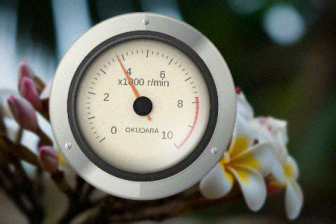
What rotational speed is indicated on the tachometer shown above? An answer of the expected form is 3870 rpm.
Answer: 3800 rpm
